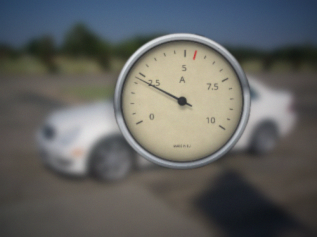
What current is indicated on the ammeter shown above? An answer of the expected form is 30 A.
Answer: 2.25 A
